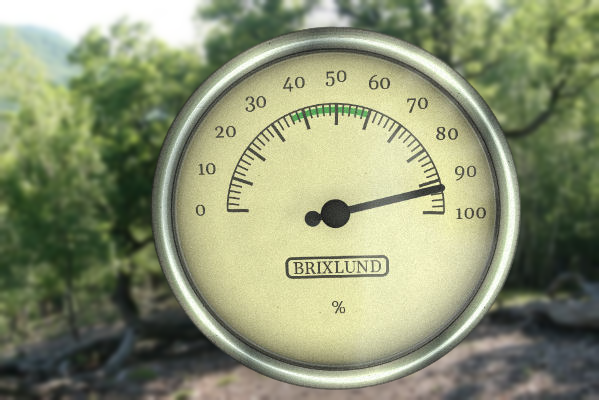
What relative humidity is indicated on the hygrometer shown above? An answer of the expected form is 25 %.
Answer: 92 %
